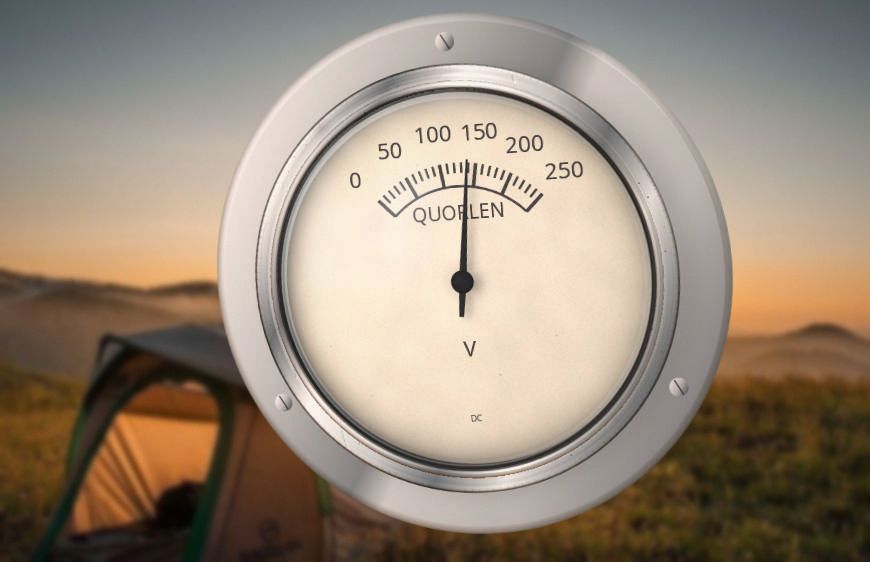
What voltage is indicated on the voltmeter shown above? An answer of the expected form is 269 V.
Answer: 140 V
